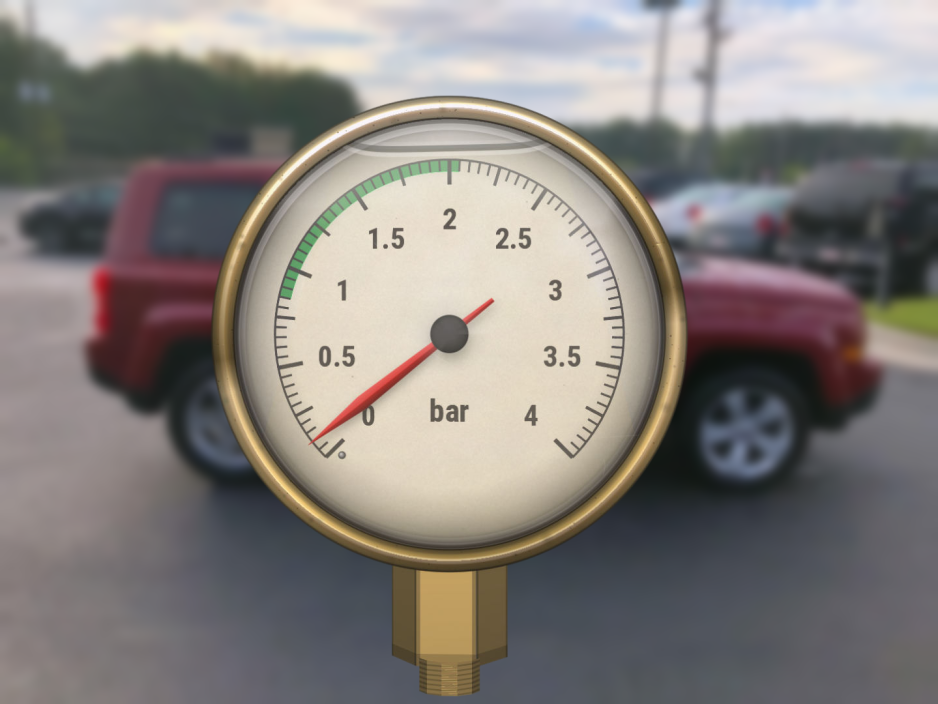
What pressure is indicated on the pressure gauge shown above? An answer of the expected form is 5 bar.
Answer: 0.1 bar
